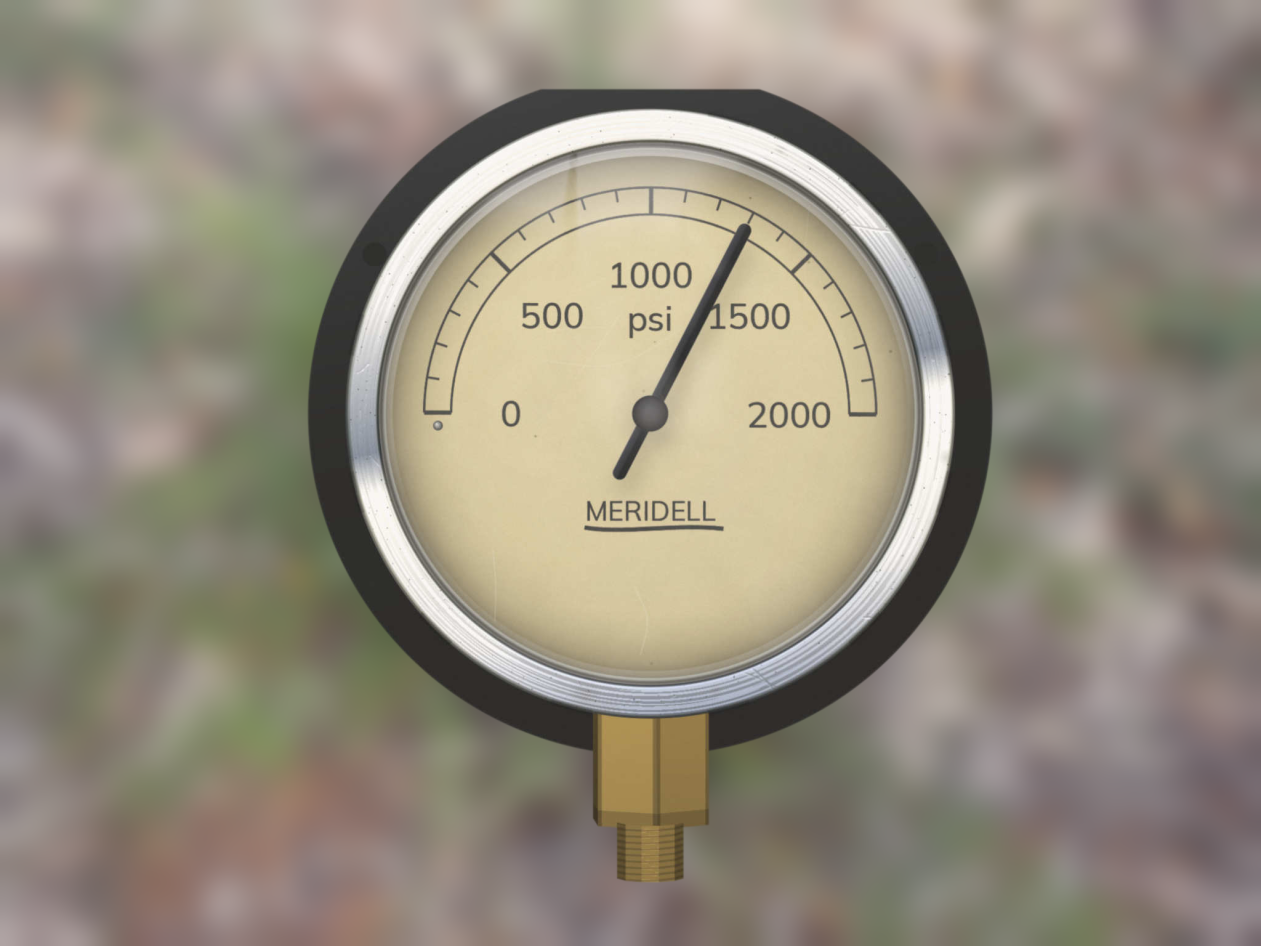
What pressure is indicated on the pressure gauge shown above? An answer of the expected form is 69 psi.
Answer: 1300 psi
